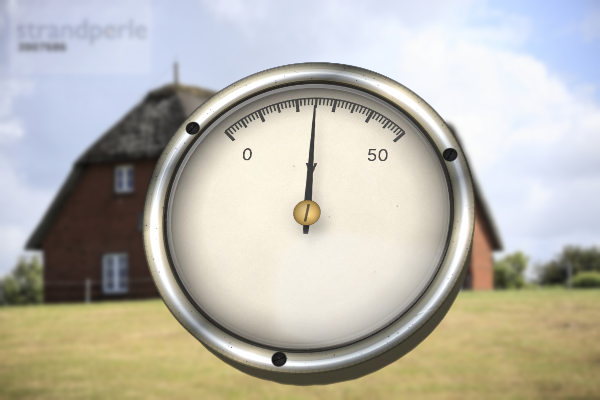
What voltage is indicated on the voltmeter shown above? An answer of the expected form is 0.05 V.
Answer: 25 V
